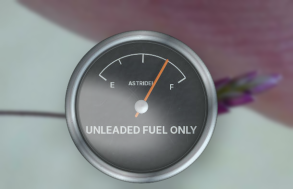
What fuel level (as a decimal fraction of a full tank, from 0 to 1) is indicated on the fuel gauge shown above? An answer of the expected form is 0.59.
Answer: 0.75
